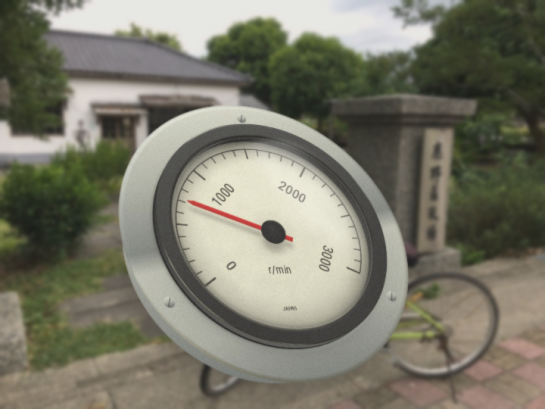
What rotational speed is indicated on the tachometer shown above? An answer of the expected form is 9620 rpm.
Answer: 700 rpm
